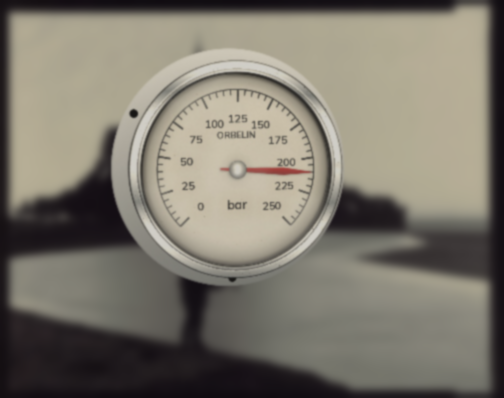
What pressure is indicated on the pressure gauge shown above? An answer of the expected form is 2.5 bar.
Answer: 210 bar
